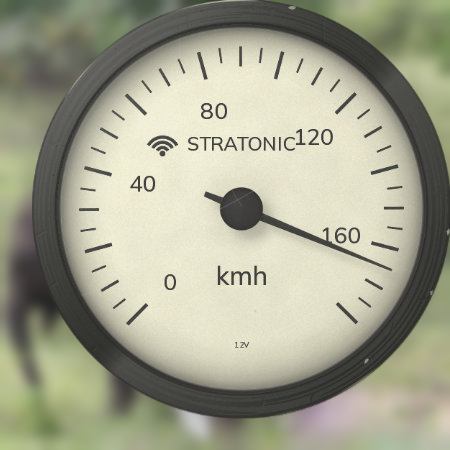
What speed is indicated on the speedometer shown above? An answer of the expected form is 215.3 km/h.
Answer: 165 km/h
